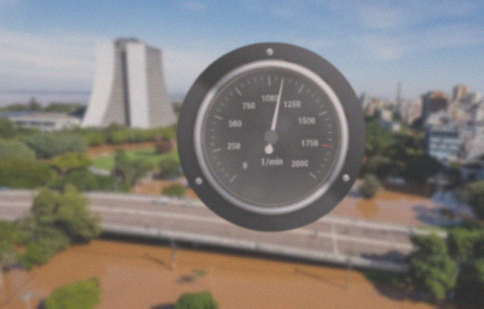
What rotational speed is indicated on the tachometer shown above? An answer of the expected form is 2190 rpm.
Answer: 1100 rpm
